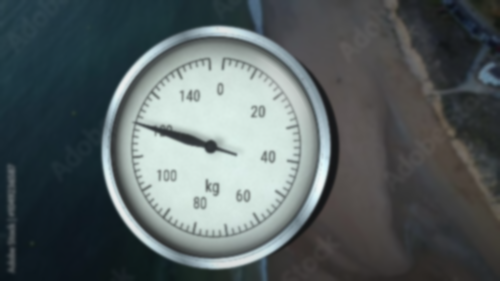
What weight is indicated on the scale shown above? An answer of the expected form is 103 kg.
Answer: 120 kg
